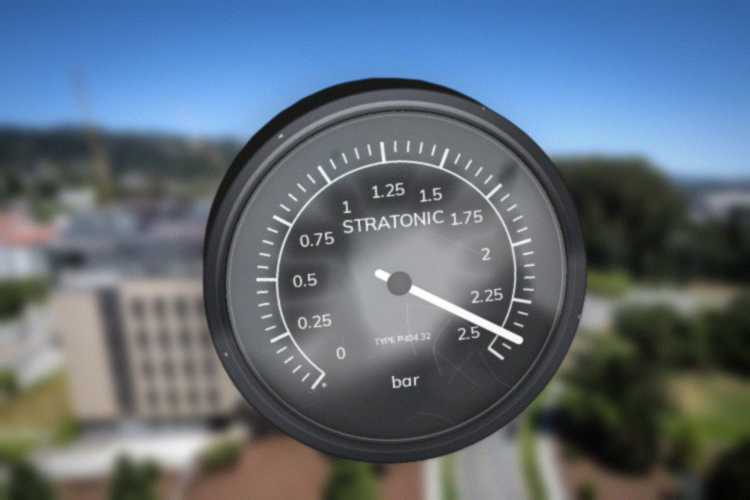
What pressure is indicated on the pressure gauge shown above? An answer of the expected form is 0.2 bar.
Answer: 2.4 bar
